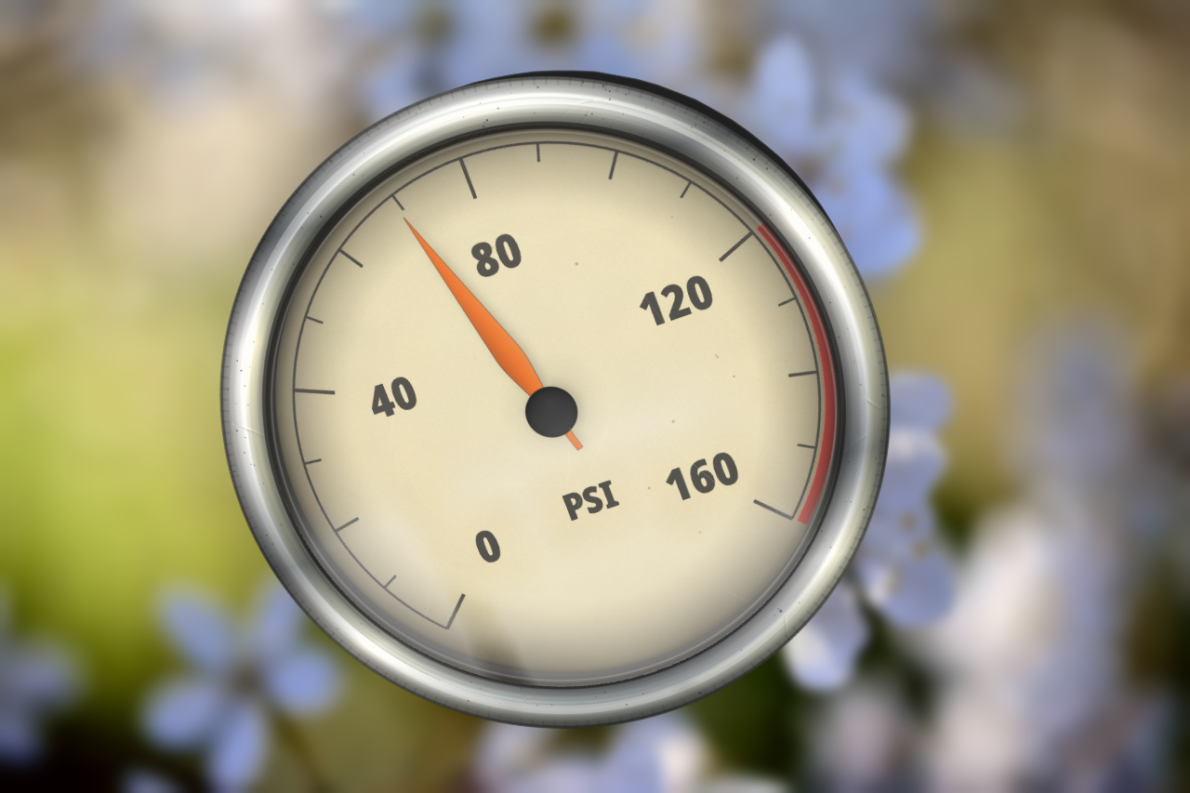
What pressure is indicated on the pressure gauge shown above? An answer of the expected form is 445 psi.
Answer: 70 psi
